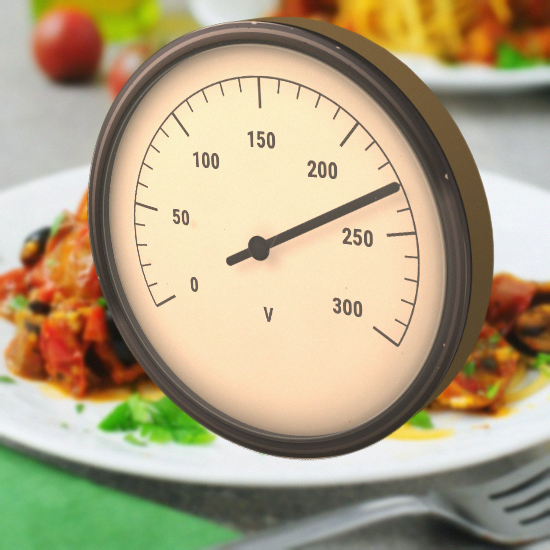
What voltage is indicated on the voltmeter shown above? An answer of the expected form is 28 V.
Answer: 230 V
